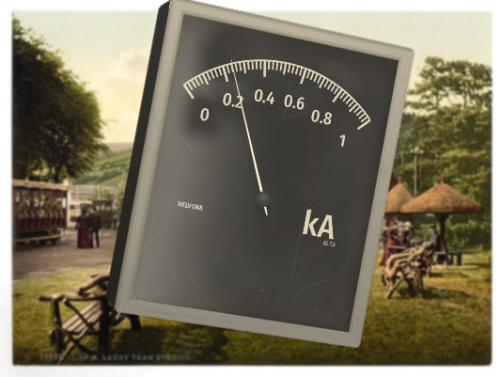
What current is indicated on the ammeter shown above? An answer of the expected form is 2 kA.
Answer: 0.24 kA
